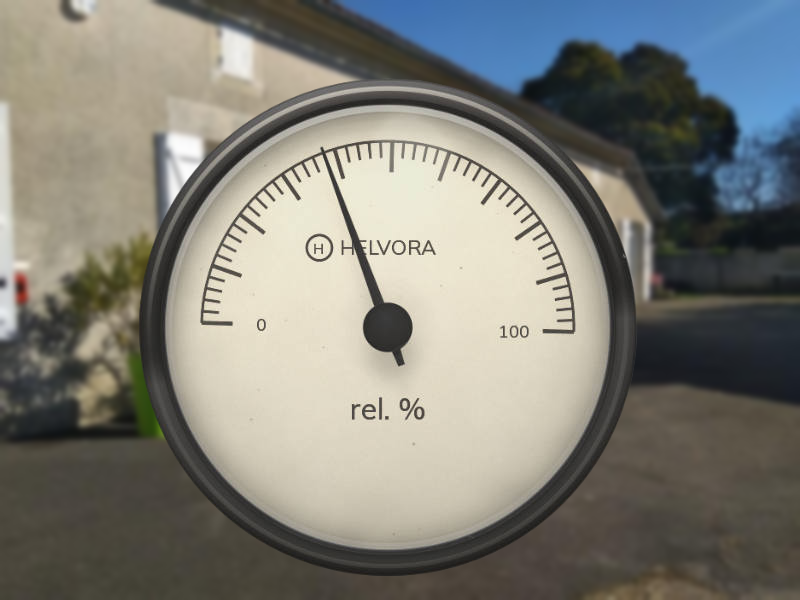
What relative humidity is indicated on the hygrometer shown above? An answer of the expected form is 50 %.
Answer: 38 %
